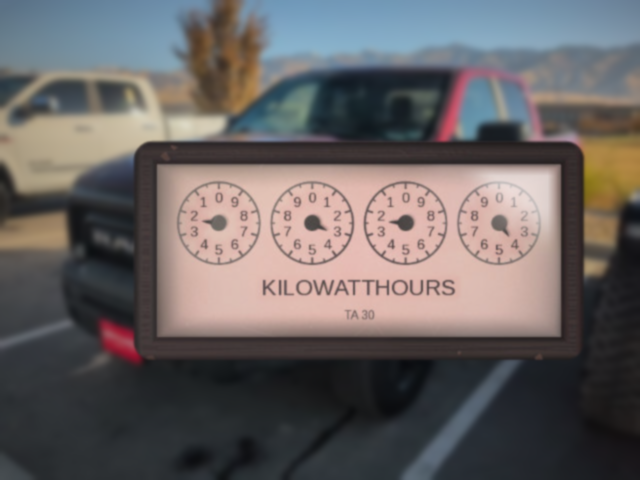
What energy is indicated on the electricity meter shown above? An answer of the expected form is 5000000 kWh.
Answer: 2324 kWh
